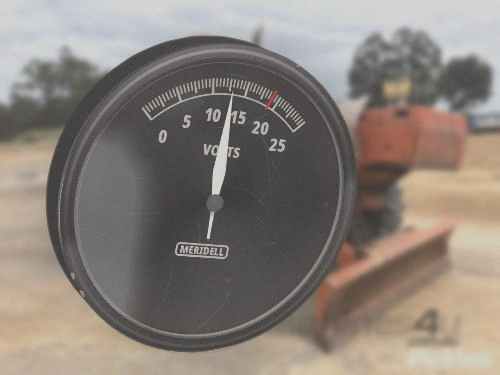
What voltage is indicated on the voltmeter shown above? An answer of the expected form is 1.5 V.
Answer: 12.5 V
